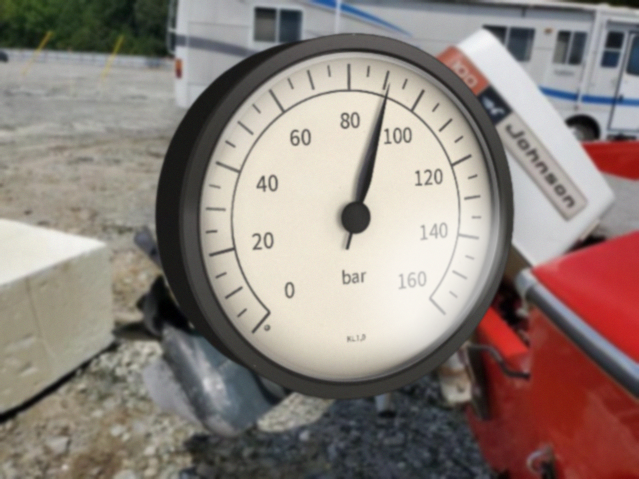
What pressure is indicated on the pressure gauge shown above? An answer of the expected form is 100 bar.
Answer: 90 bar
